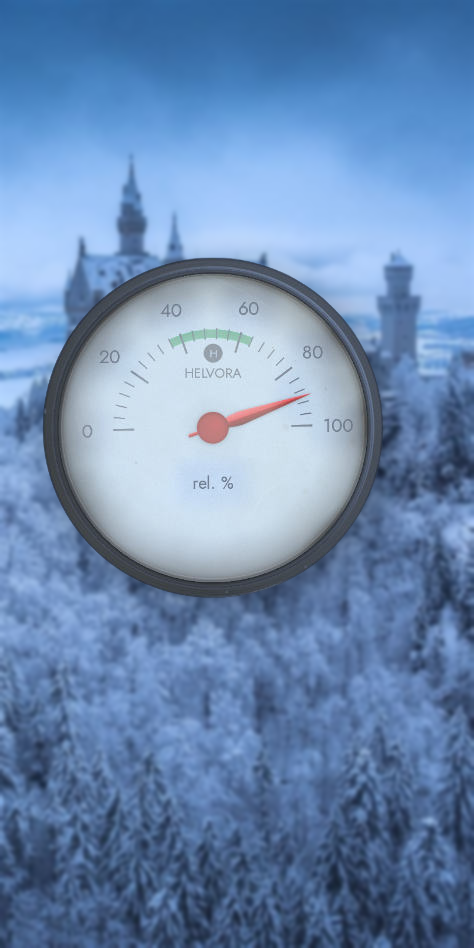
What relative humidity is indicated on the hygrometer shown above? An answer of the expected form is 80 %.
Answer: 90 %
